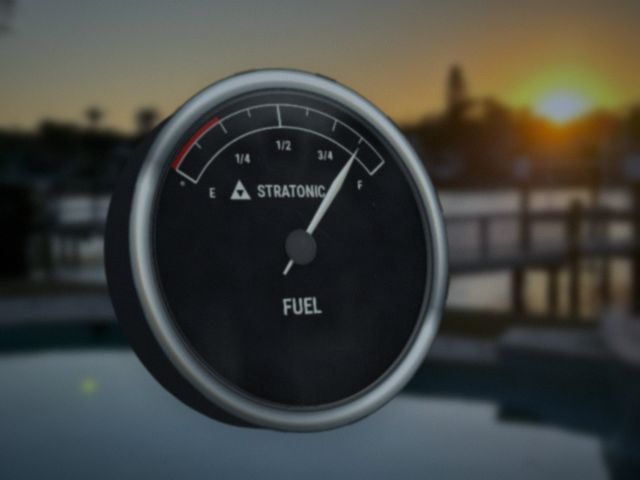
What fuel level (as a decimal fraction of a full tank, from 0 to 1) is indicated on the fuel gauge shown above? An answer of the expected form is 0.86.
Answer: 0.875
